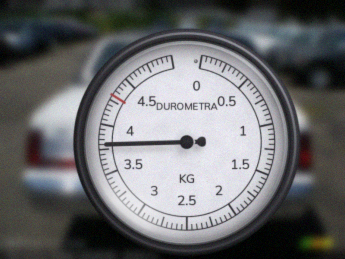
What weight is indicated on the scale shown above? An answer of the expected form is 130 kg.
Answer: 3.8 kg
